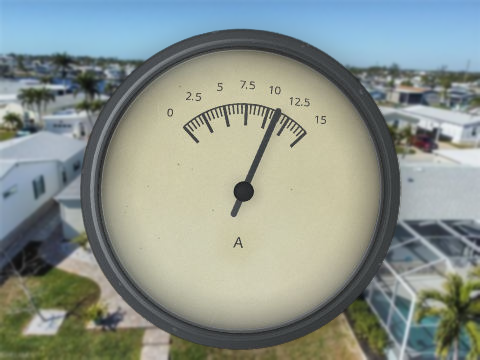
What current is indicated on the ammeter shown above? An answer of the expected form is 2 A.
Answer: 11 A
